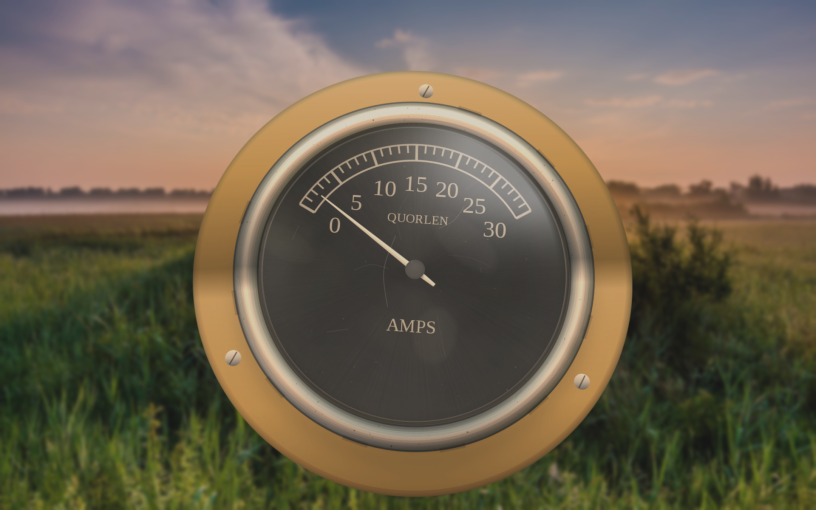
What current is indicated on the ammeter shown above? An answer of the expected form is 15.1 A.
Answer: 2 A
